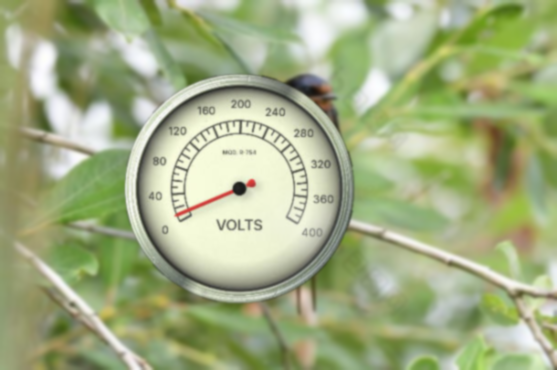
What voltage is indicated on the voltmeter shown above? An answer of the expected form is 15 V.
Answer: 10 V
